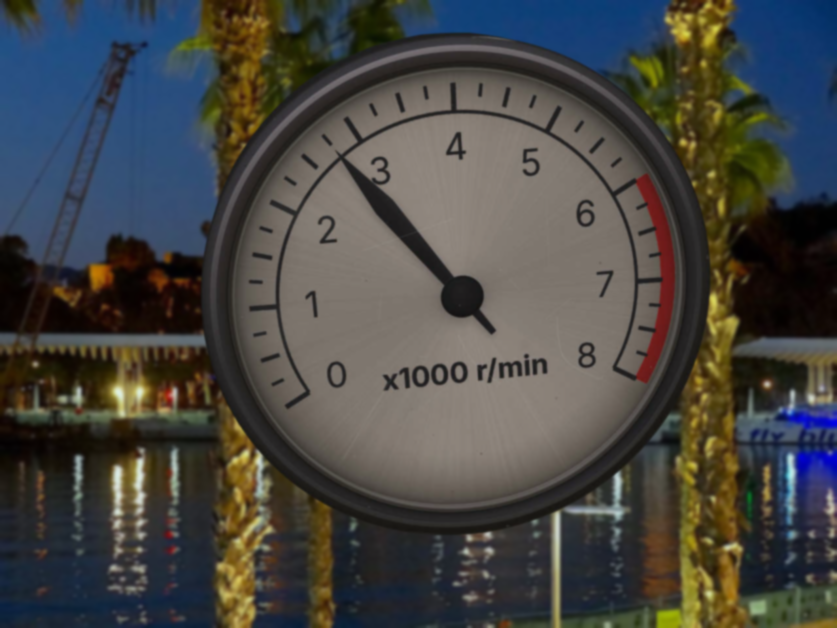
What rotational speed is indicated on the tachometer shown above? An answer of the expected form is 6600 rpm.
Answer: 2750 rpm
